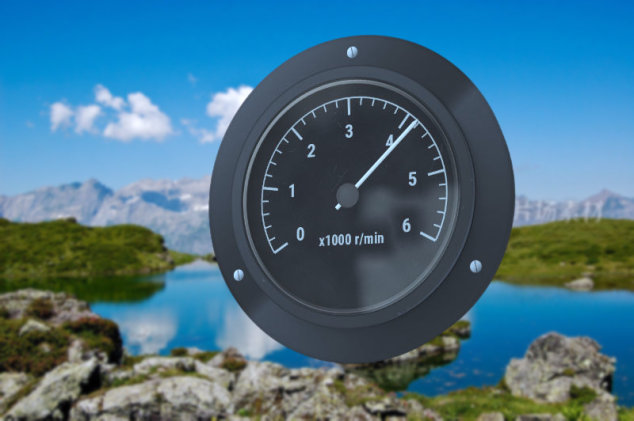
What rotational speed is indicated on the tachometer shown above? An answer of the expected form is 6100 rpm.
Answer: 4200 rpm
